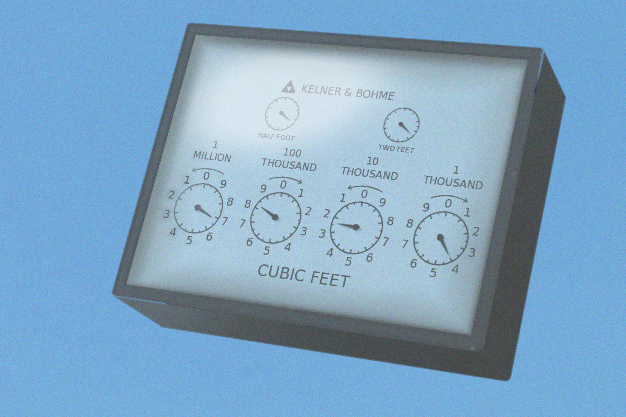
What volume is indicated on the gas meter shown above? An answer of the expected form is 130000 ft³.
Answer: 682400 ft³
